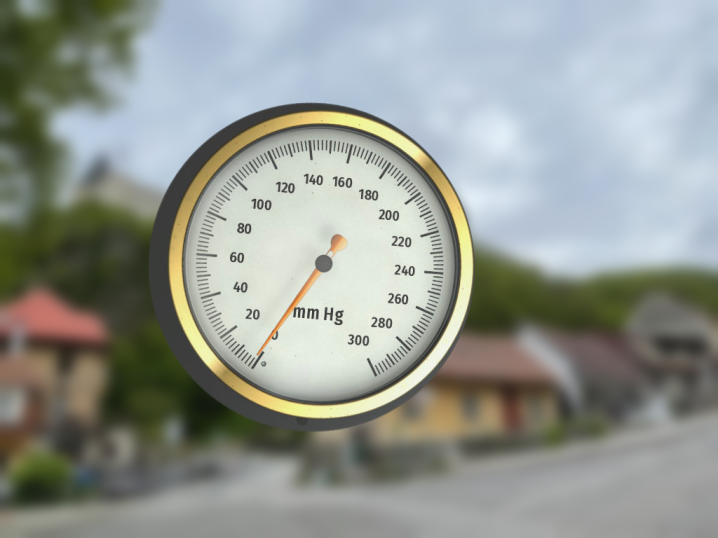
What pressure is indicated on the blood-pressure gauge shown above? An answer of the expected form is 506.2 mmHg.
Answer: 2 mmHg
